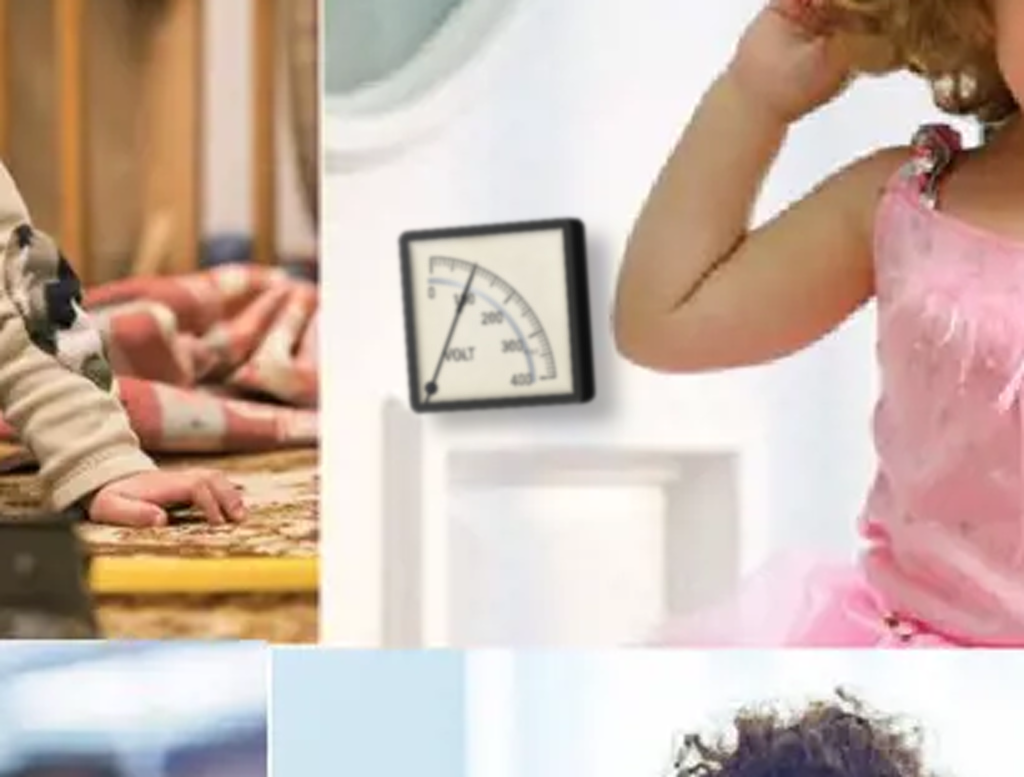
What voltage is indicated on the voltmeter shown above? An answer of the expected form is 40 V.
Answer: 100 V
